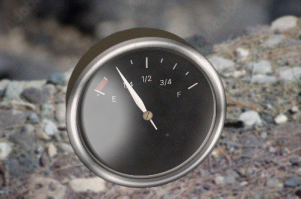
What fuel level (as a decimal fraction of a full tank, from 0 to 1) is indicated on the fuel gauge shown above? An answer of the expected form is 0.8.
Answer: 0.25
